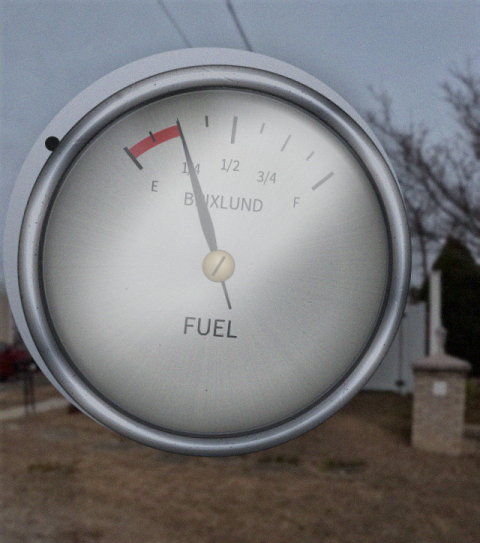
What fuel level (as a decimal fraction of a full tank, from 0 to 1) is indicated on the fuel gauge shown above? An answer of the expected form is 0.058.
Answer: 0.25
